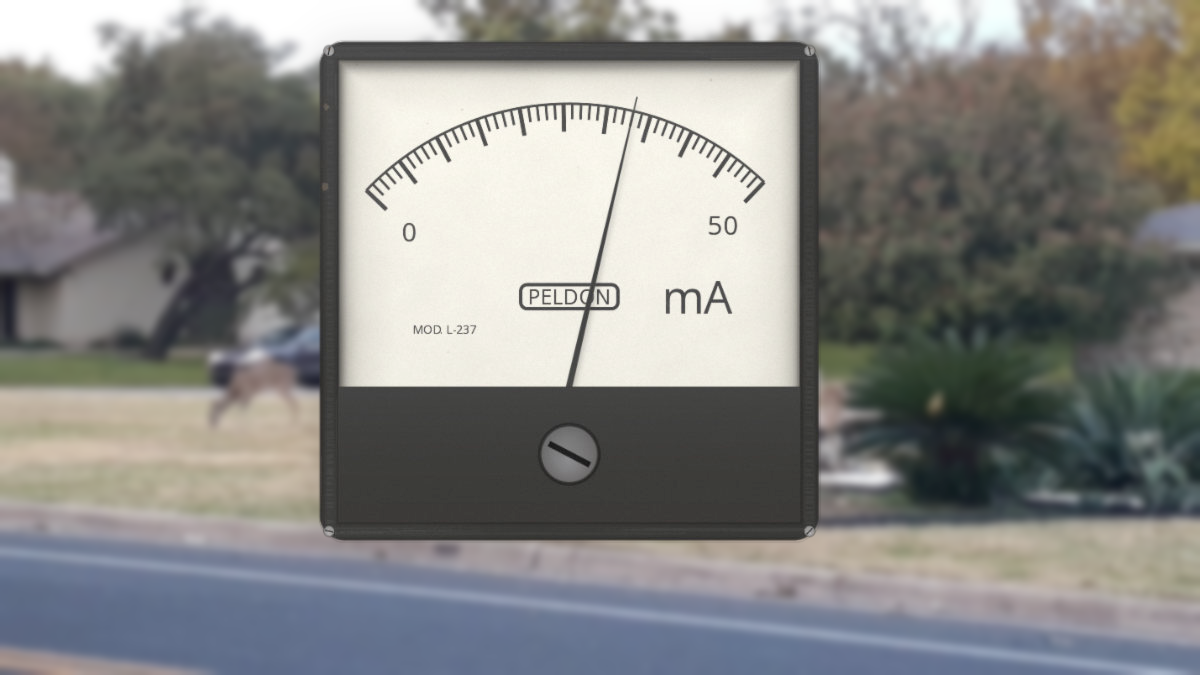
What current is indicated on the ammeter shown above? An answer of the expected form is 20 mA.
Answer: 33 mA
